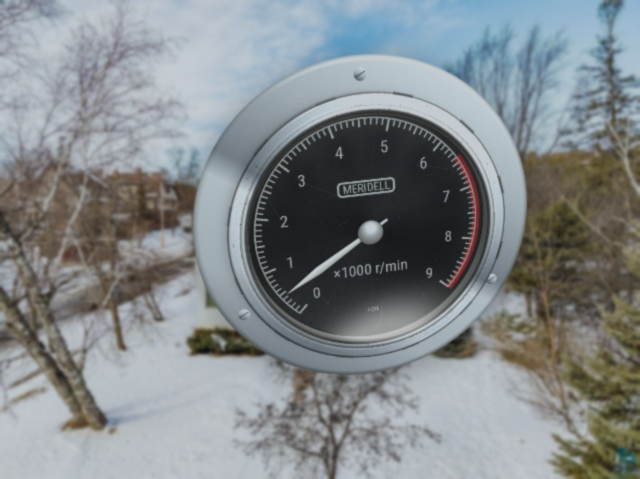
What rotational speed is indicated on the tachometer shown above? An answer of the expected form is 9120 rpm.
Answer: 500 rpm
